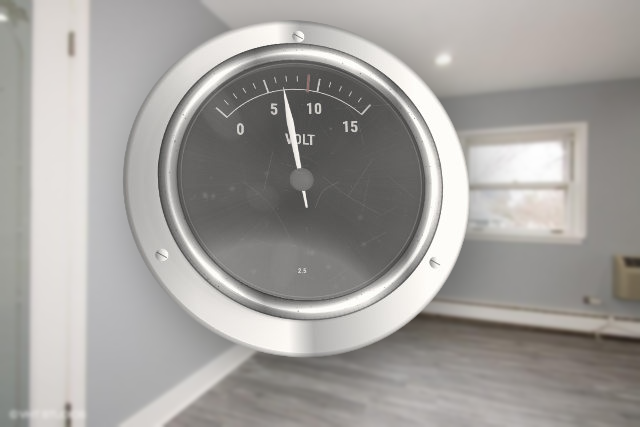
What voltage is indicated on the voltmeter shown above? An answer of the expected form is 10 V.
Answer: 6.5 V
